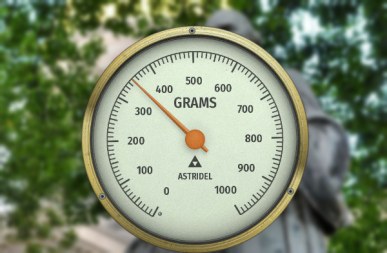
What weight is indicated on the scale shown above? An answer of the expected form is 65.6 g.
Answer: 350 g
